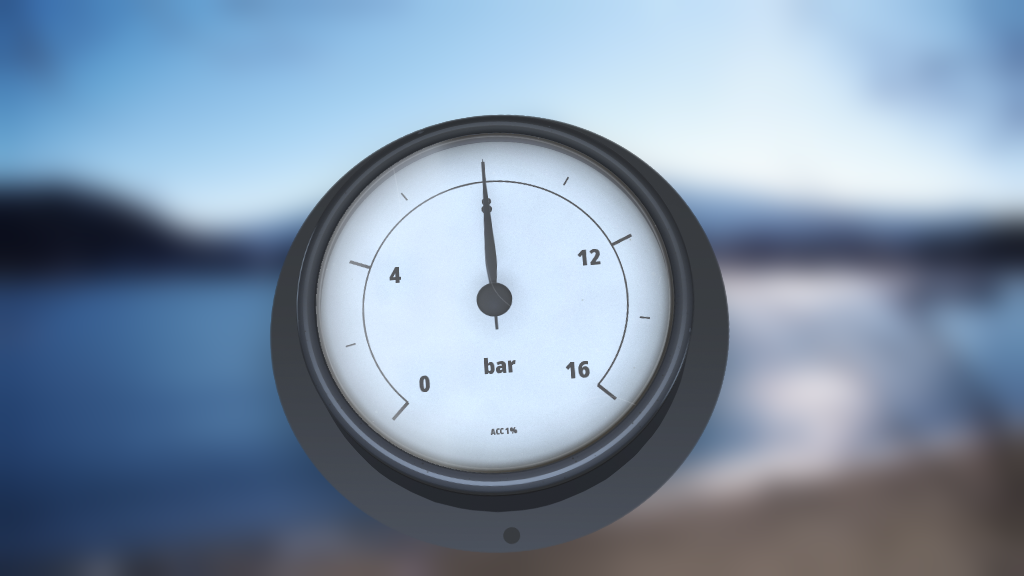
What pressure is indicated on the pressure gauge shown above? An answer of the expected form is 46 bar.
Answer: 8 bar
